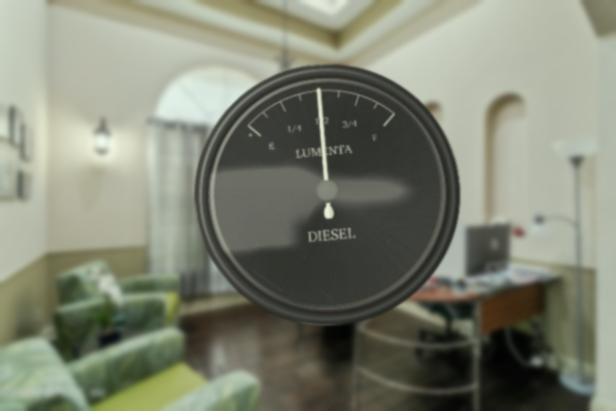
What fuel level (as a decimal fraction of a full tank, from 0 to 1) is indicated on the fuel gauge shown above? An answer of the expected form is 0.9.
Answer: 0.5
